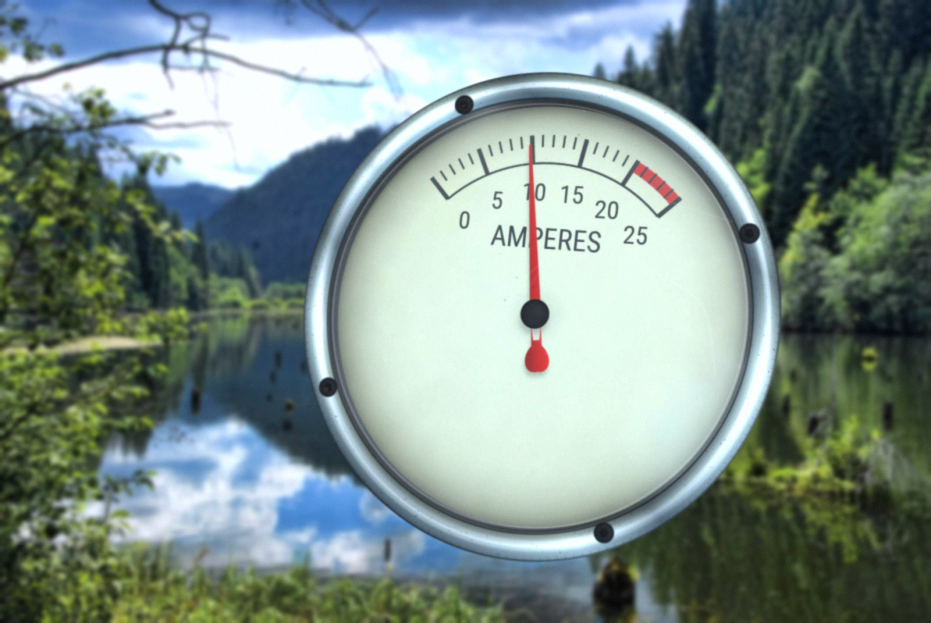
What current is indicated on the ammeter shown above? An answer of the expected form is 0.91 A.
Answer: 10 A
